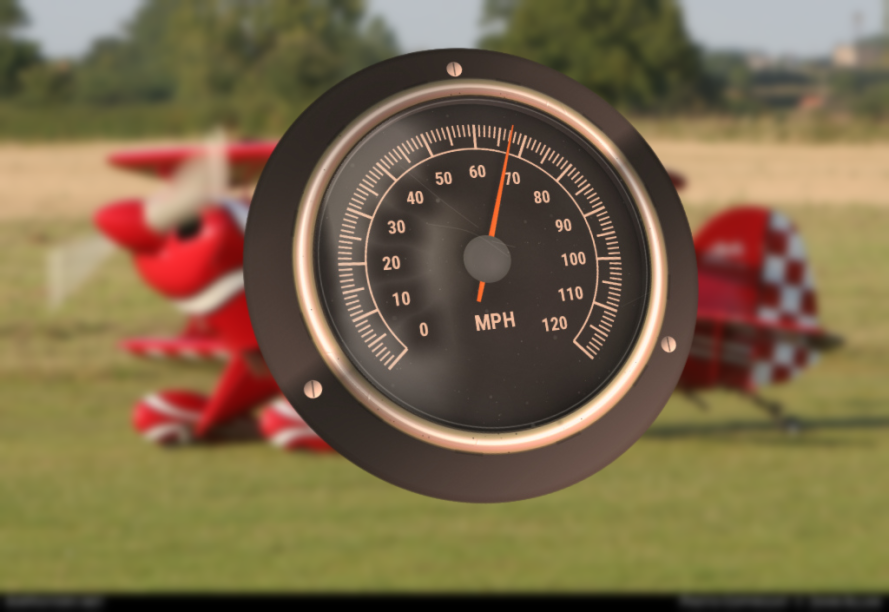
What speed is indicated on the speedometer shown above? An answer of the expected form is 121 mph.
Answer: 67 mph
